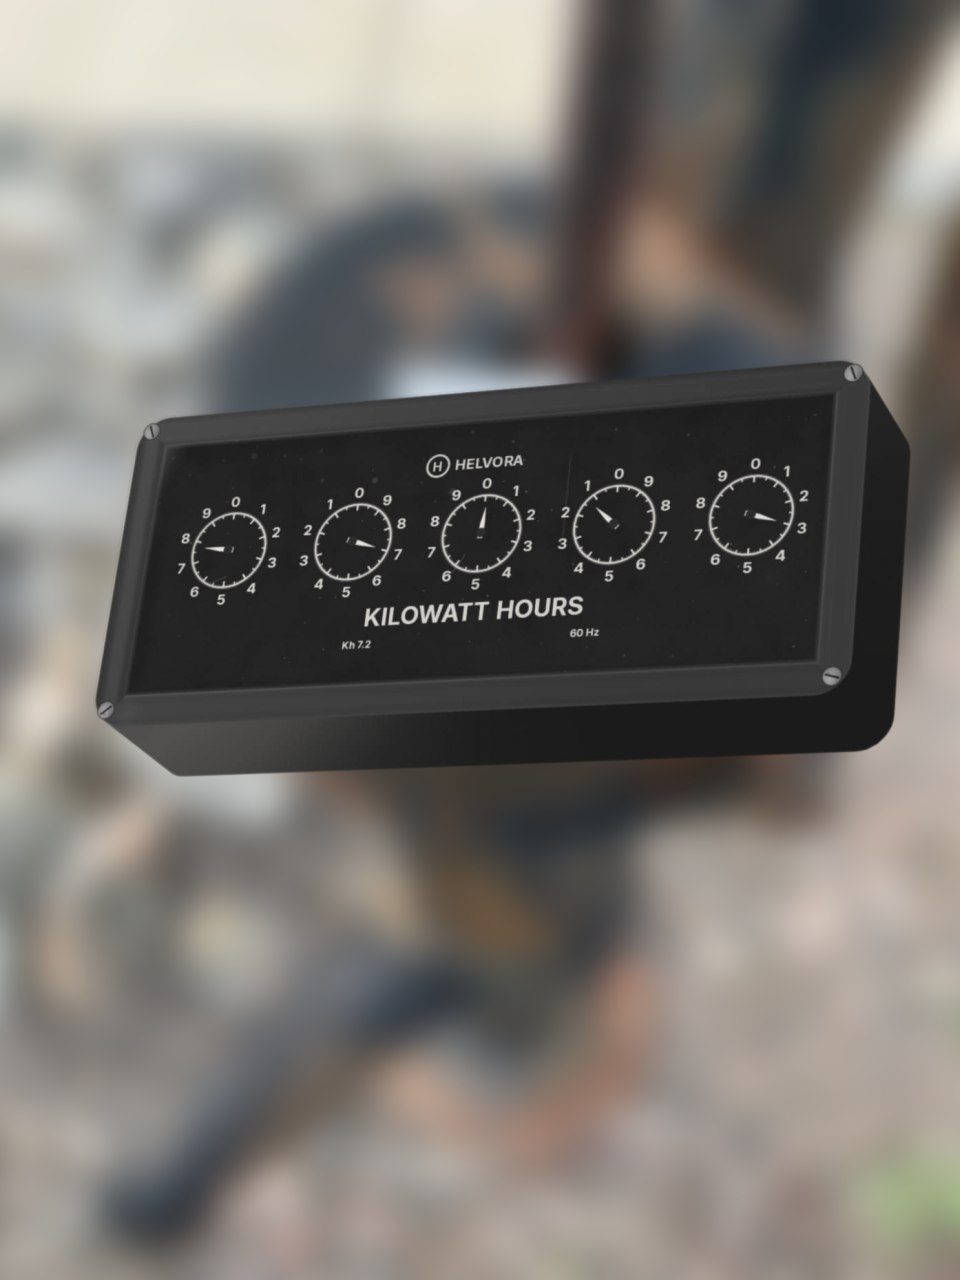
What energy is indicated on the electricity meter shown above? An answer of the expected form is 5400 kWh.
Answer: 77013 kWh
